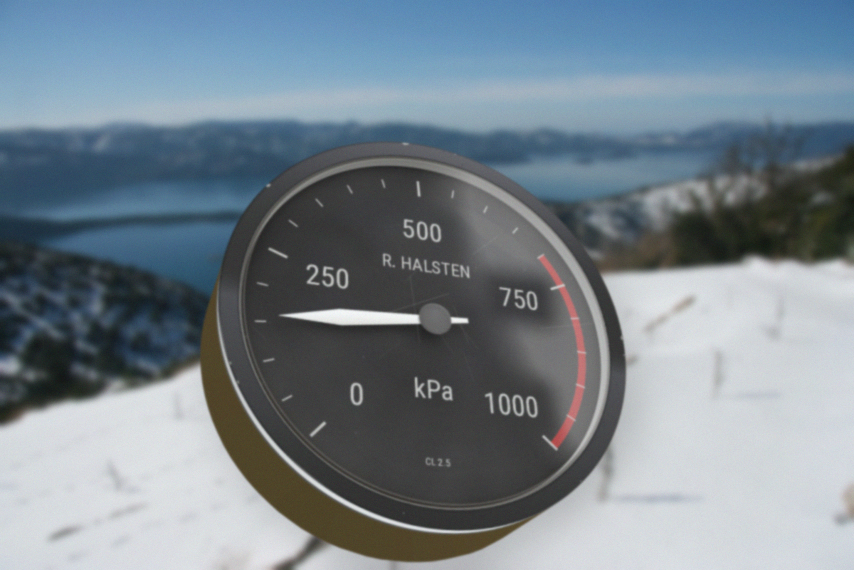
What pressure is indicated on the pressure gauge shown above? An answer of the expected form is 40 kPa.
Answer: 150 kPa
